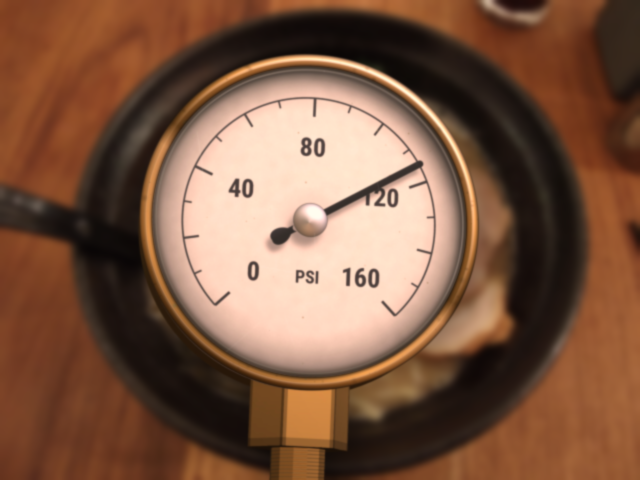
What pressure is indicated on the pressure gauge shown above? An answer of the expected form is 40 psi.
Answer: 115 psi
